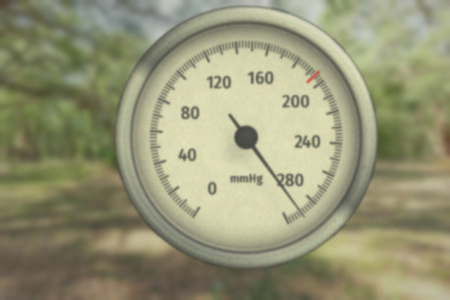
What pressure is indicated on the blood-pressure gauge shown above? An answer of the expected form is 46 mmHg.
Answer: 290 mmHg
